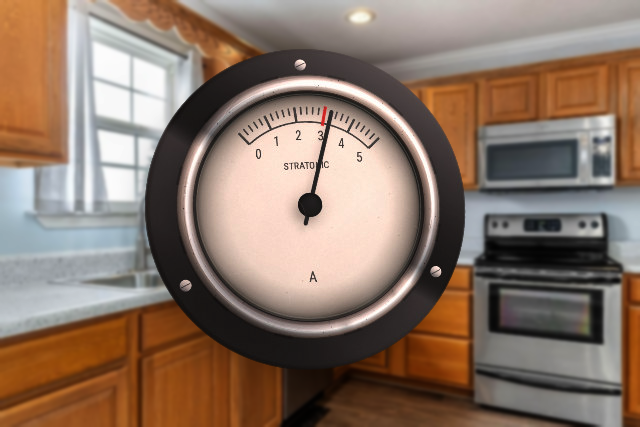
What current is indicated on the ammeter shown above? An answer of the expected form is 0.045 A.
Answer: 3.2 A
